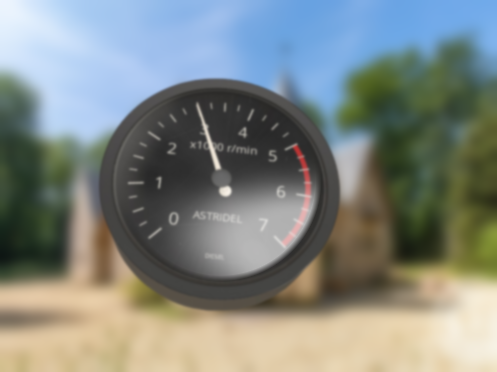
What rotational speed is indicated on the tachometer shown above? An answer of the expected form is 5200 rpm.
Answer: 3000 rpm
